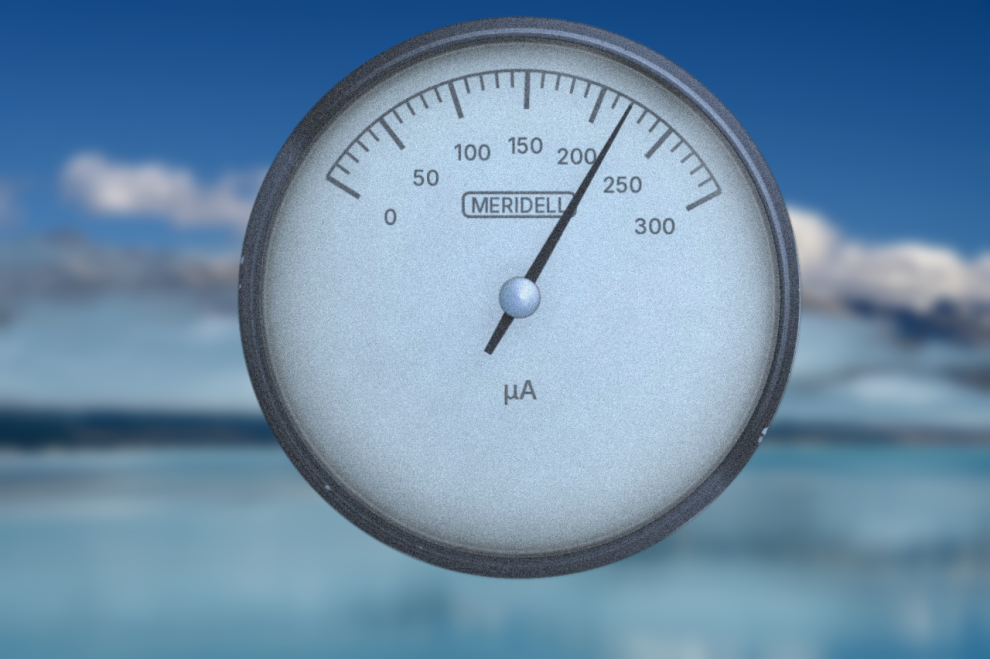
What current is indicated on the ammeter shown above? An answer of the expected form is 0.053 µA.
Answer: 220 µA
